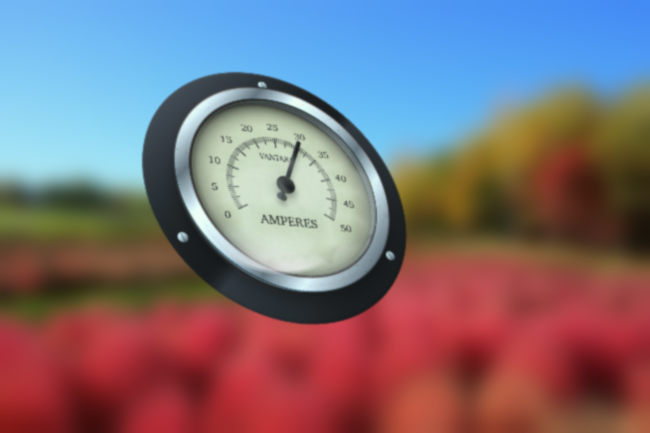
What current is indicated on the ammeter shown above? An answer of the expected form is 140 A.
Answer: 30 A
